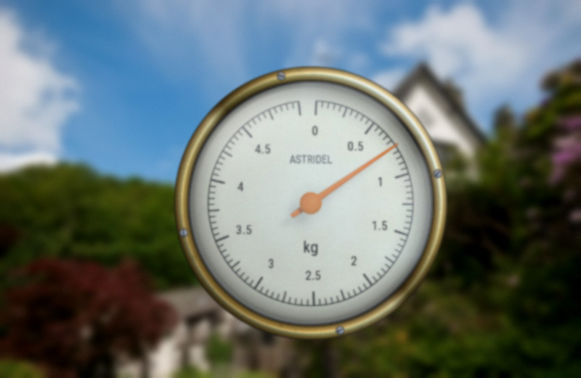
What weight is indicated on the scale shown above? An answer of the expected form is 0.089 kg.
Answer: 0.75 kg
